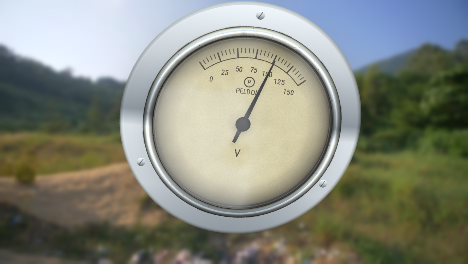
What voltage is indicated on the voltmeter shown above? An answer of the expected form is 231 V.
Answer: 100 V
